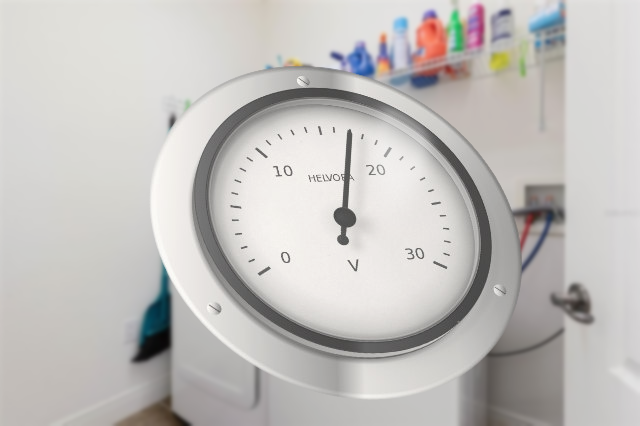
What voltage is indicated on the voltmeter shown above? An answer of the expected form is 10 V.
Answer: 17 V
